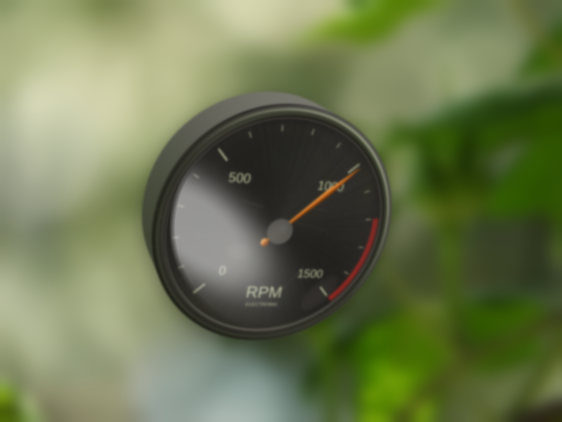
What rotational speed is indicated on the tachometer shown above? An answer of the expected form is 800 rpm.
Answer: 1000 rpm
